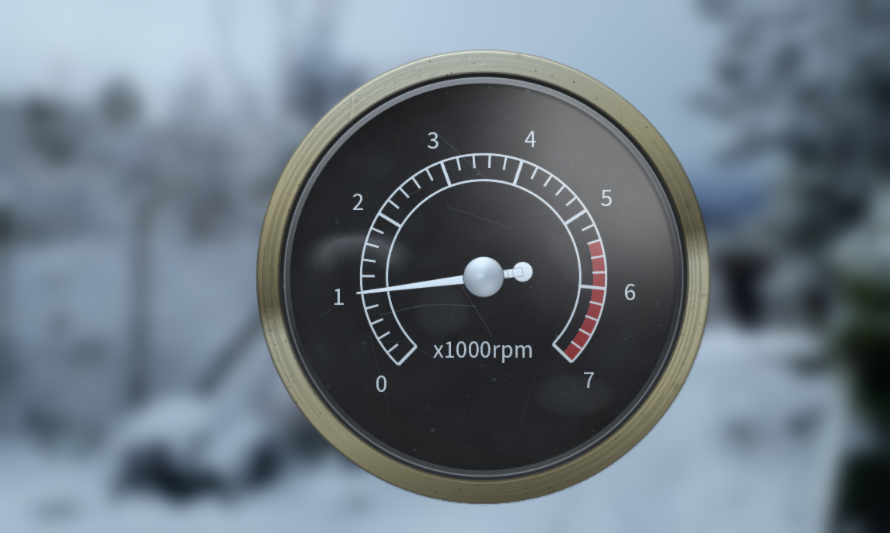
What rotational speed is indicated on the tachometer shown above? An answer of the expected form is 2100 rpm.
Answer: 1000 rpm
